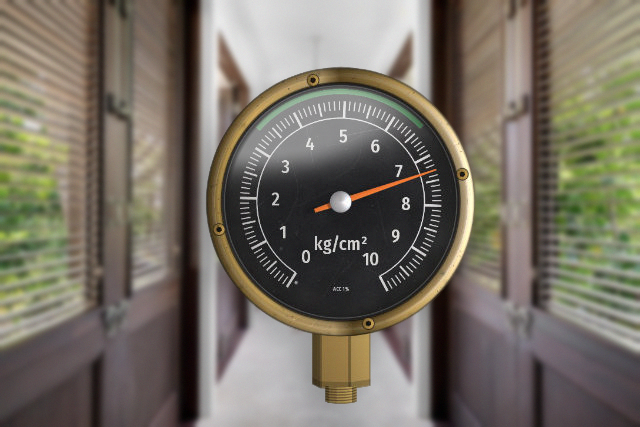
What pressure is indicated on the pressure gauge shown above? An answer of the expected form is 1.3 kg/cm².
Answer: 7.3 kg/cm²
